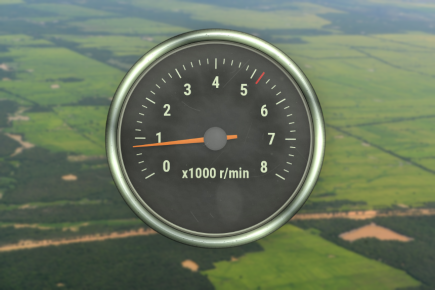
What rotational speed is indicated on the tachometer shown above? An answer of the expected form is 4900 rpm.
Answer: 800 rpm
